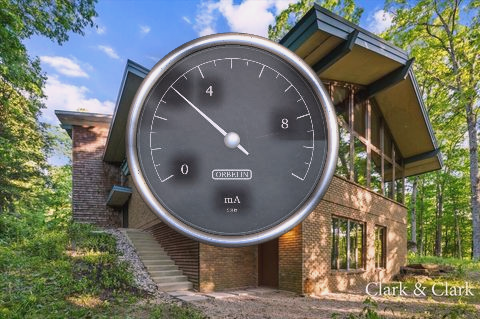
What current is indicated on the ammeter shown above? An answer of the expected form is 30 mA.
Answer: 3 mA
